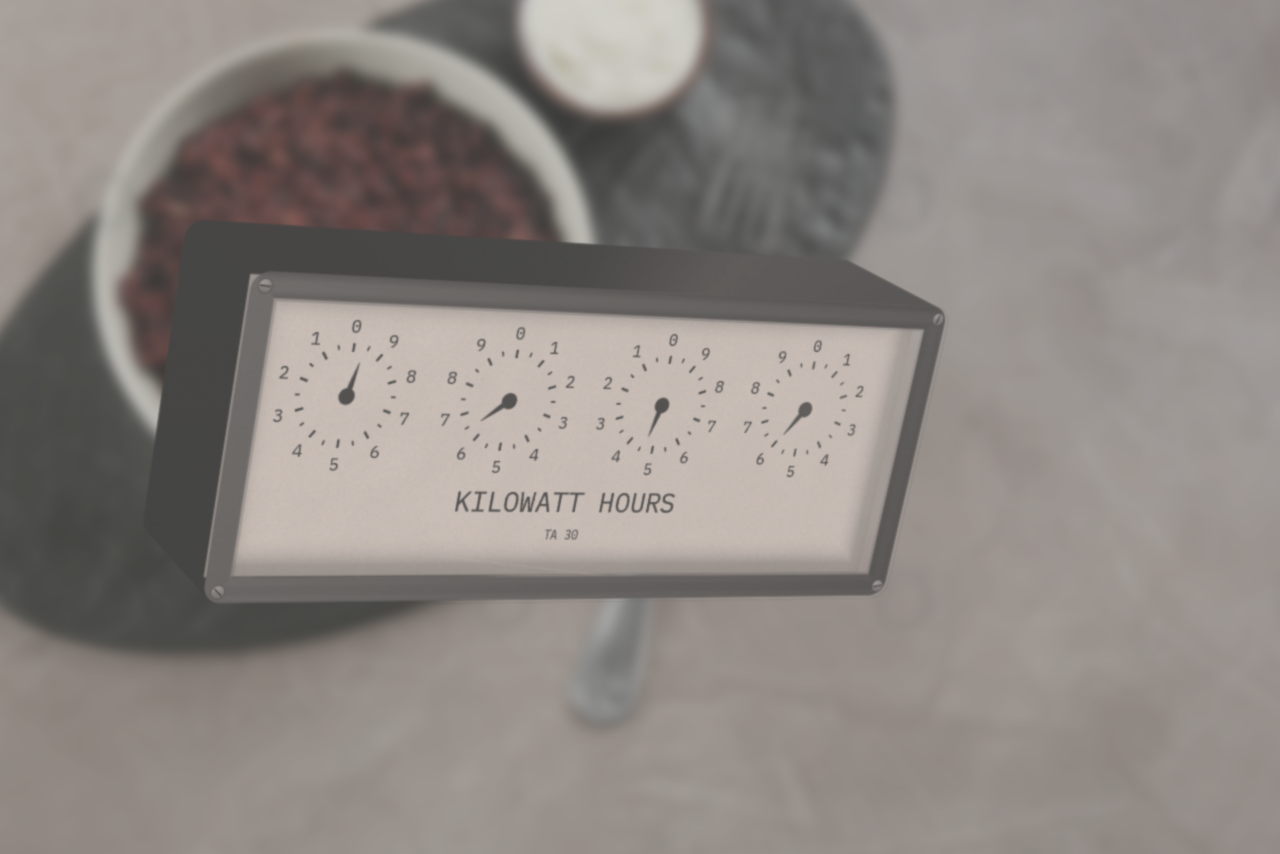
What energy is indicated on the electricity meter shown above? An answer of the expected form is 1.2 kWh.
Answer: 9646 kWh
